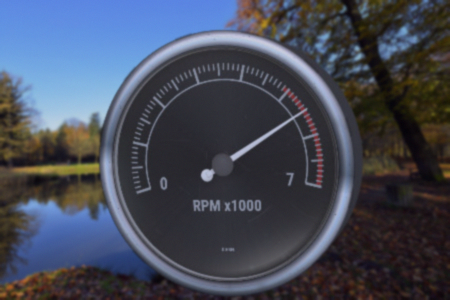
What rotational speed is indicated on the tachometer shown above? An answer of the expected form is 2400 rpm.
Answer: 5500 rpm
